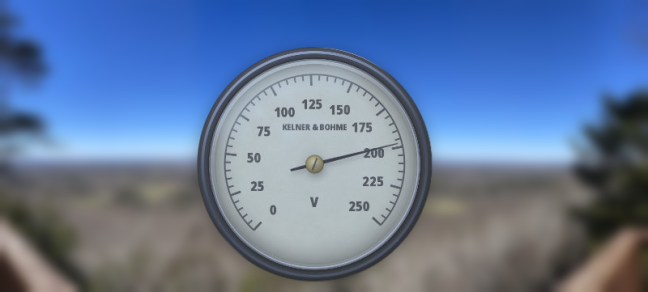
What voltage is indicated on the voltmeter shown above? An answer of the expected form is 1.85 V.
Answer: 197.5 V
